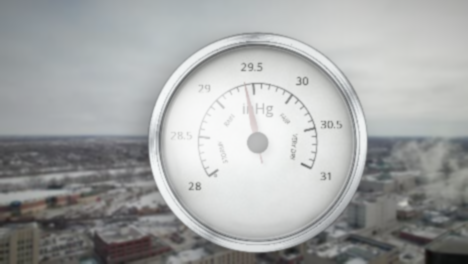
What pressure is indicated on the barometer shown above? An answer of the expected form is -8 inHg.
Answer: 29.4 inHg
